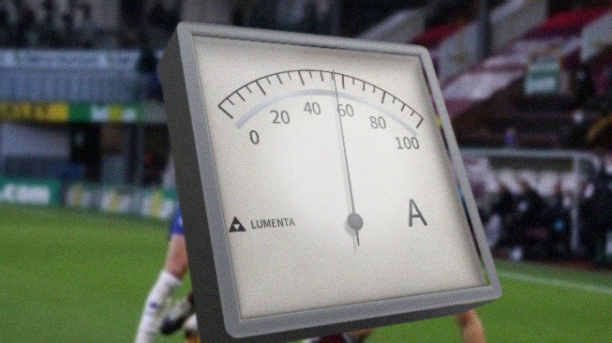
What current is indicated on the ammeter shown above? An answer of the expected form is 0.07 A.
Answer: 55 A
